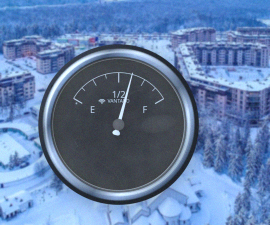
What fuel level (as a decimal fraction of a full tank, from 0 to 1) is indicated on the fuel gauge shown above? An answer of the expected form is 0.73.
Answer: 0.625
